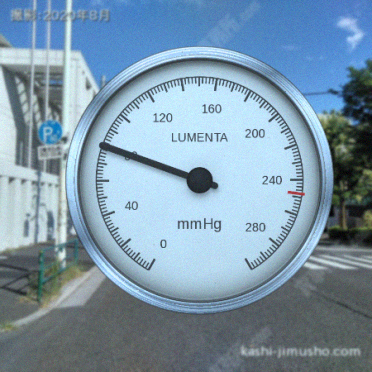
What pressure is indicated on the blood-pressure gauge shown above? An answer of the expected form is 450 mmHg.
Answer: 80 mmHg
